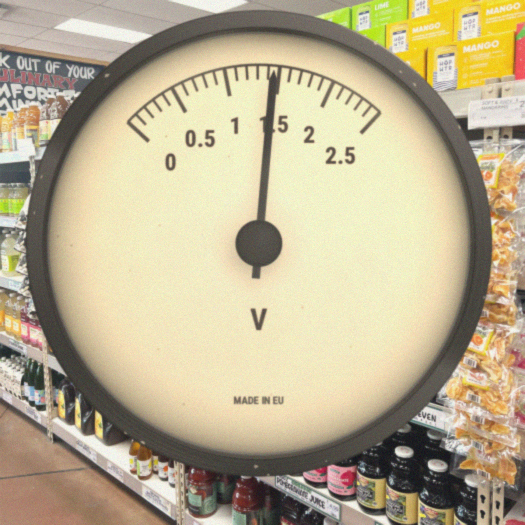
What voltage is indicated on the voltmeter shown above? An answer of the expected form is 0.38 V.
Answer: 1.45 V
